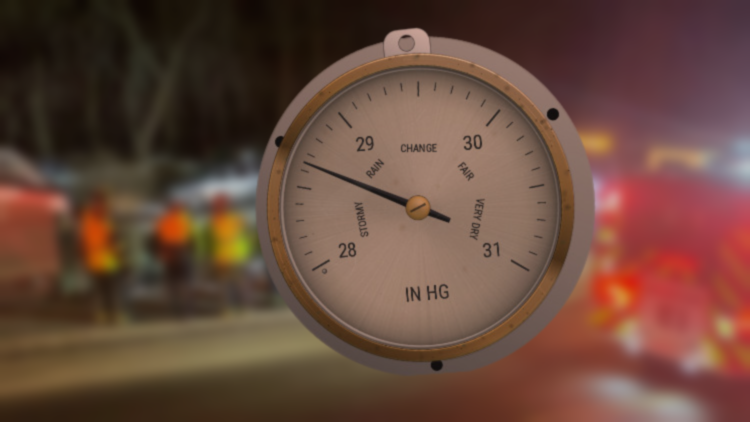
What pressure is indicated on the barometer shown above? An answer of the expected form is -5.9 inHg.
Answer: 28.65 inHg
